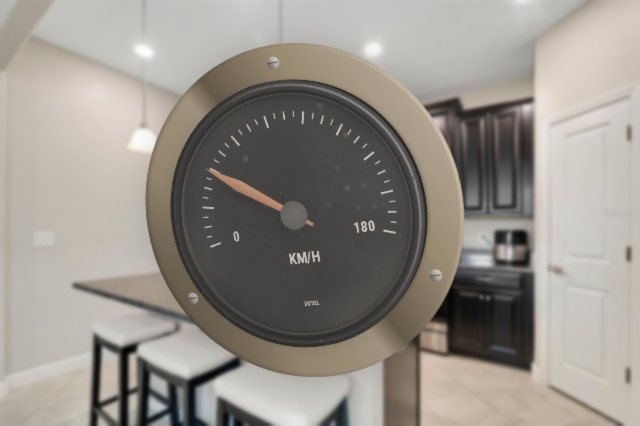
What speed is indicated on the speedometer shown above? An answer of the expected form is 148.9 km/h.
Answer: 40 km/h
